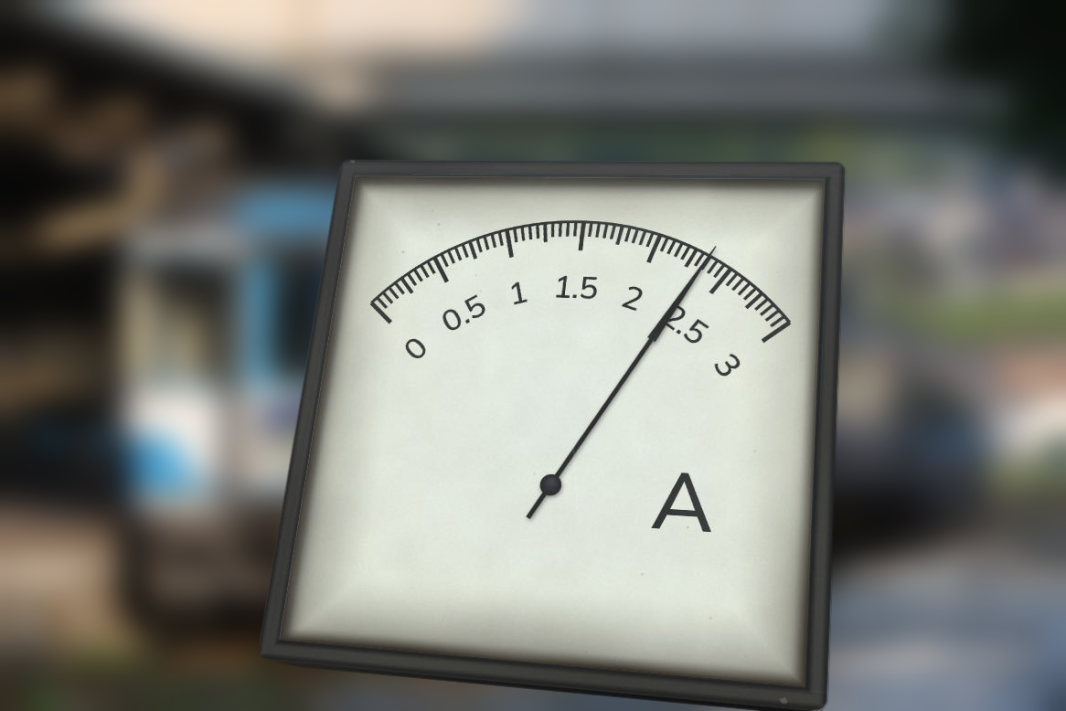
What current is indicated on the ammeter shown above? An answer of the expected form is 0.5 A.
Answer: 2.35 A
